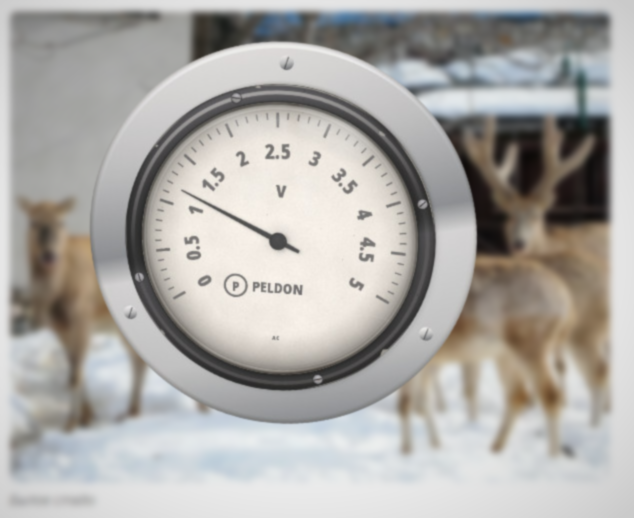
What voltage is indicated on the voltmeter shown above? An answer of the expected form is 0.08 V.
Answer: 1.2 V
